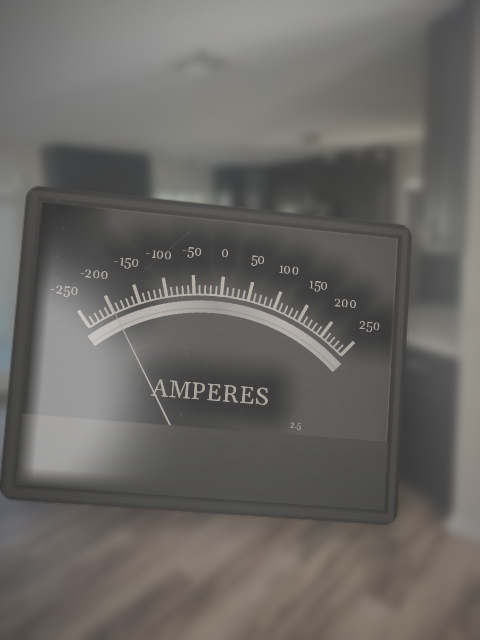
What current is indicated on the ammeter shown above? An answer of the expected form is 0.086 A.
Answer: -200 A
